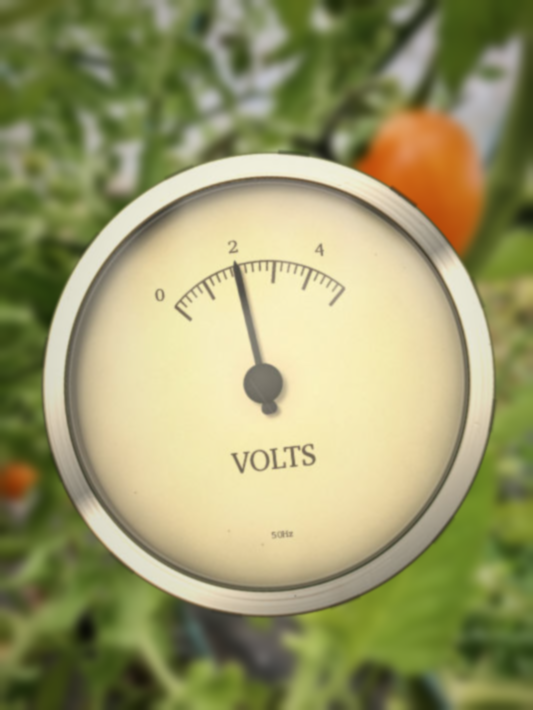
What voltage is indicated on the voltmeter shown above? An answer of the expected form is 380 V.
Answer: 2 V
